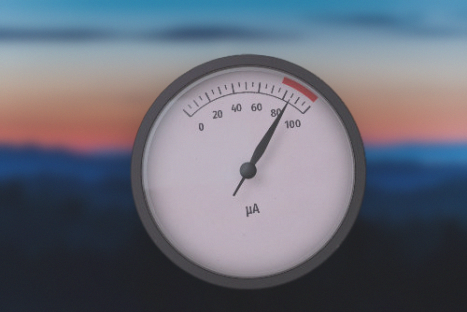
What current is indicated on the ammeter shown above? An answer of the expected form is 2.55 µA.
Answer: 85 µA
